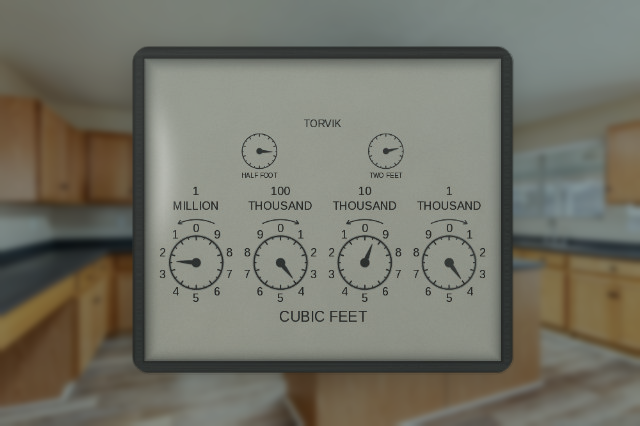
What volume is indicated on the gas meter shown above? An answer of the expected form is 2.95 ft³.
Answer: 239400 ft³
